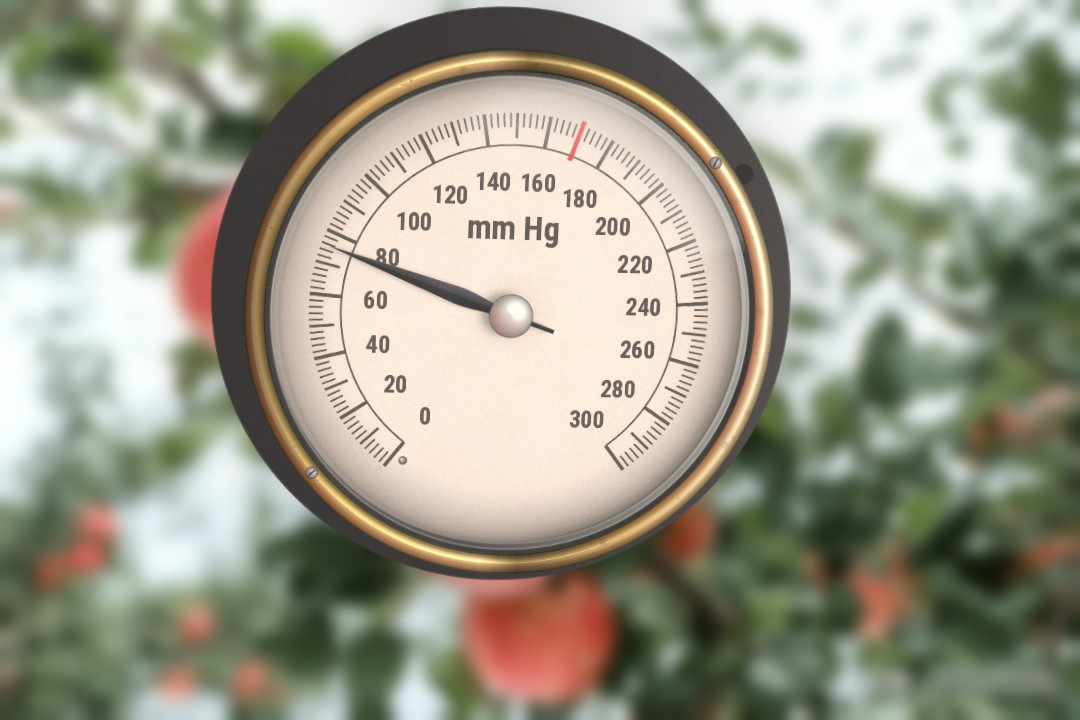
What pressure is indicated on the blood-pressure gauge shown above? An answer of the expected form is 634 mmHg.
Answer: 76 mmHg
